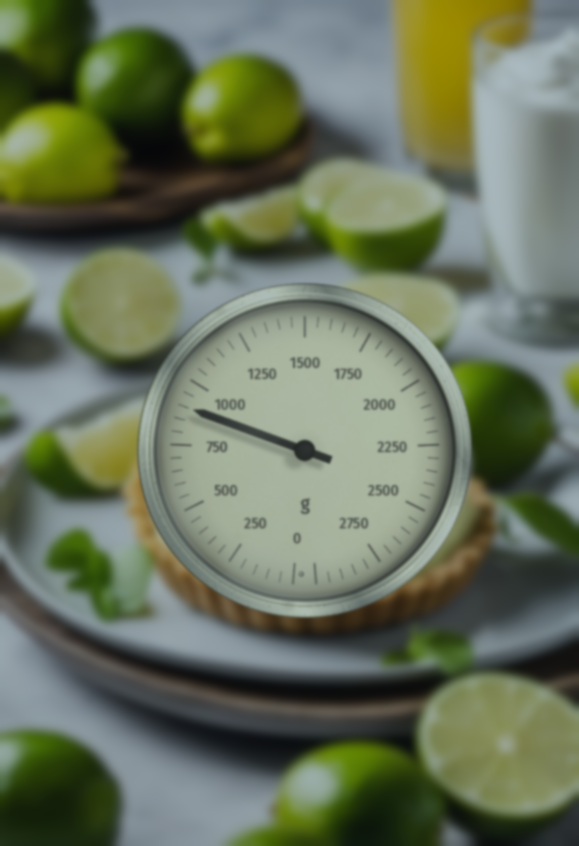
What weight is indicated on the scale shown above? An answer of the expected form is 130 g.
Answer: 900 g
